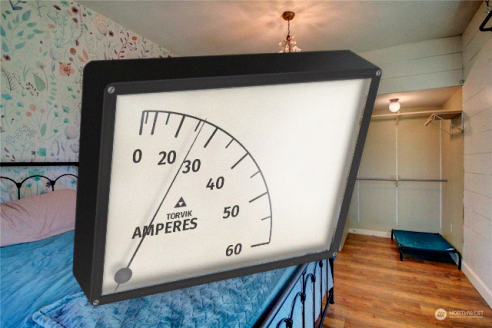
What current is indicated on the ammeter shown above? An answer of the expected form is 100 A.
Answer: 25 A
